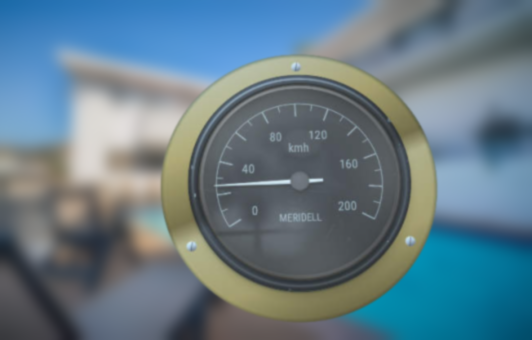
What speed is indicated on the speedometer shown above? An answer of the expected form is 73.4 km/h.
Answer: 25 km/h
